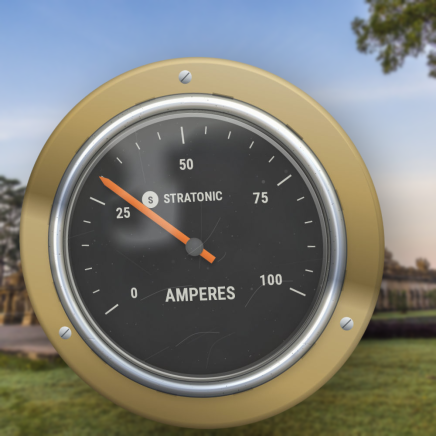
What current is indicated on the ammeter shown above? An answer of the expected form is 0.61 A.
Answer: 30 A
